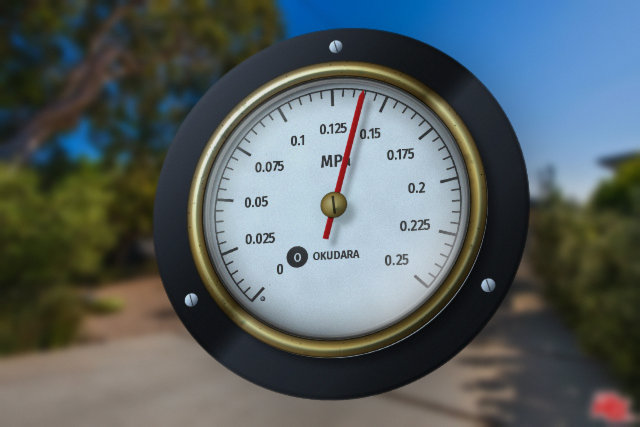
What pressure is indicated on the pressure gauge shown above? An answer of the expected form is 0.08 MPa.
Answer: 0.14 MPa
